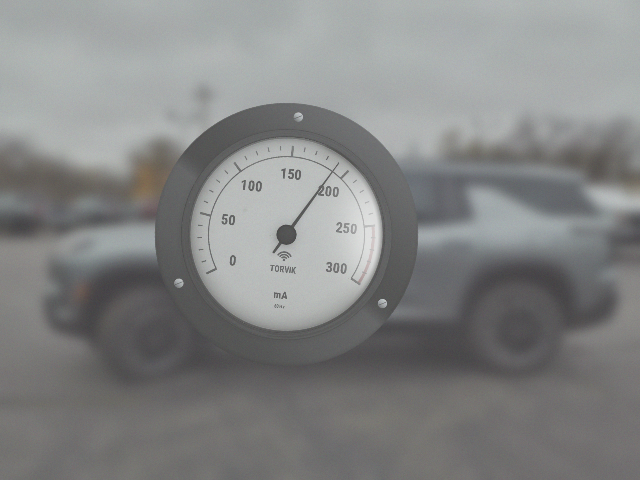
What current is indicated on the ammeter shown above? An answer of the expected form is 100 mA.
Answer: 190 mA
